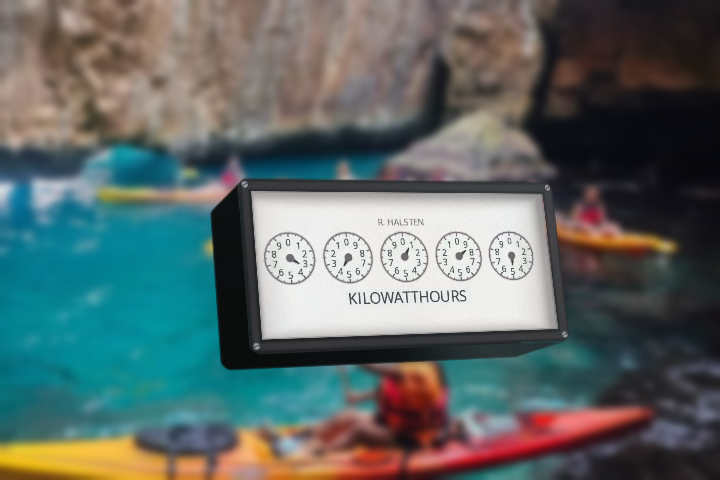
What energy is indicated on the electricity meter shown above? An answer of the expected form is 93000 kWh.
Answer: 34085 kWh
